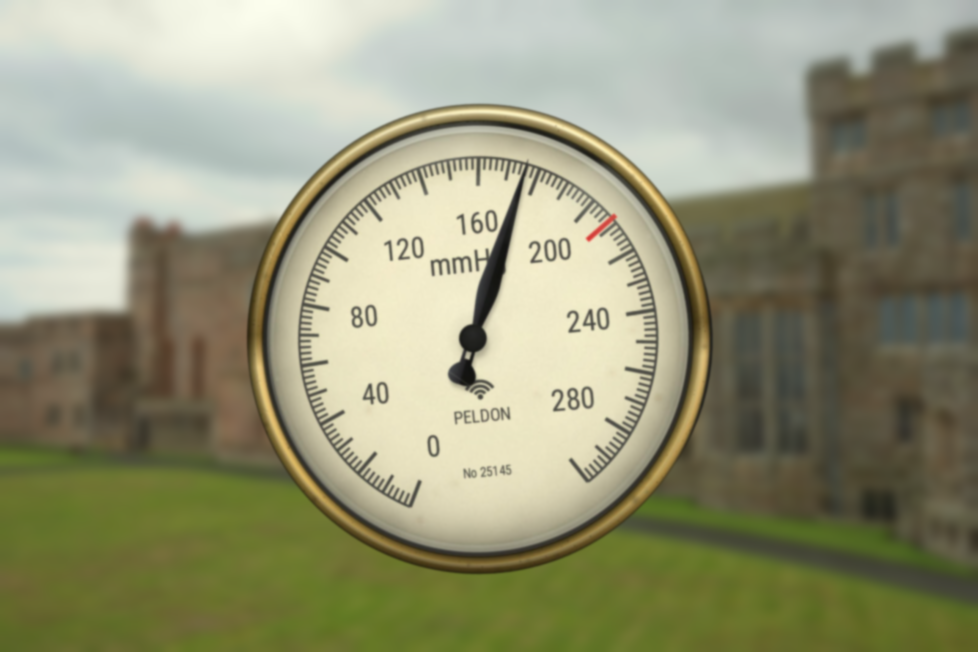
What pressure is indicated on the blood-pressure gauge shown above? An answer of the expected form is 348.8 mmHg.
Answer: 176 mmHg
